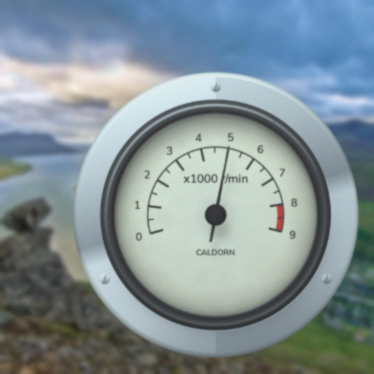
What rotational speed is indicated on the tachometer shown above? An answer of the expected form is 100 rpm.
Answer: 5000 rpm
